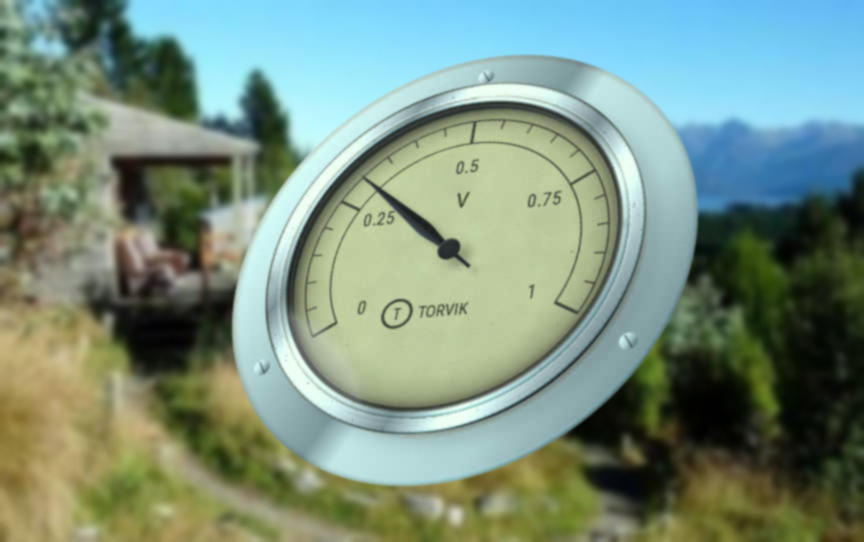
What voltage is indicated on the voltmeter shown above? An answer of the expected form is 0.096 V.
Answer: 0.3 V
